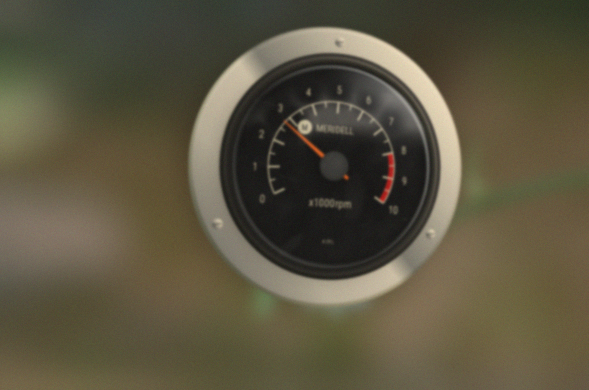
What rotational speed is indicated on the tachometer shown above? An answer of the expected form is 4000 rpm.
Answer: 2750 rpm
